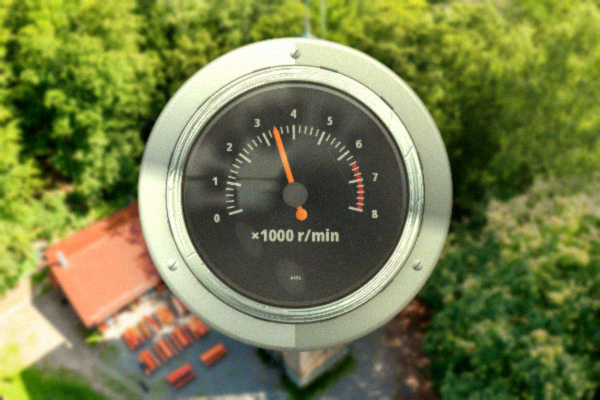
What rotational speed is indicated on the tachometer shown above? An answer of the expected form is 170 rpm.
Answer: 3400 rpm
